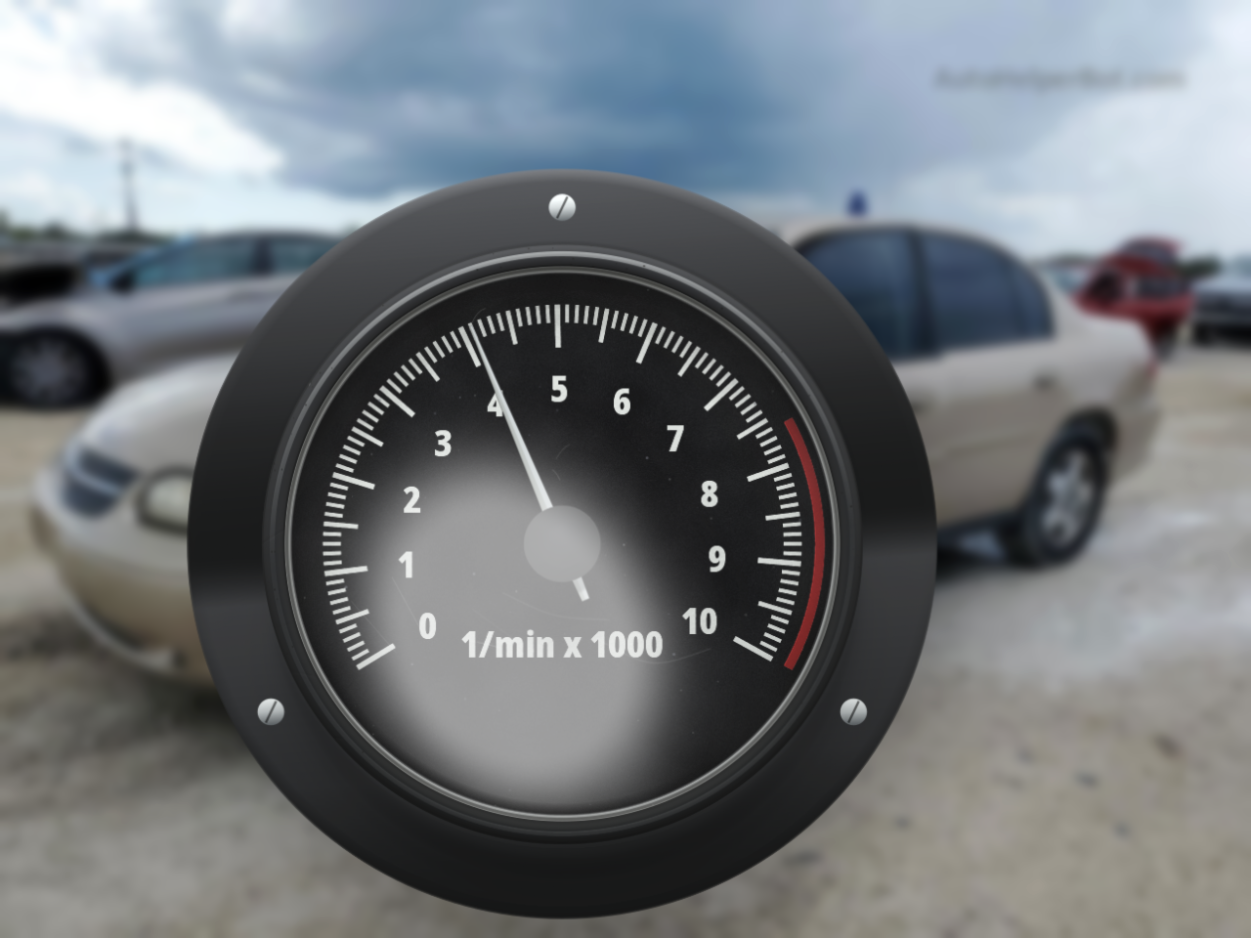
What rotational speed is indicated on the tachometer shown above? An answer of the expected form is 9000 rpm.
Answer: 4100 rpm
